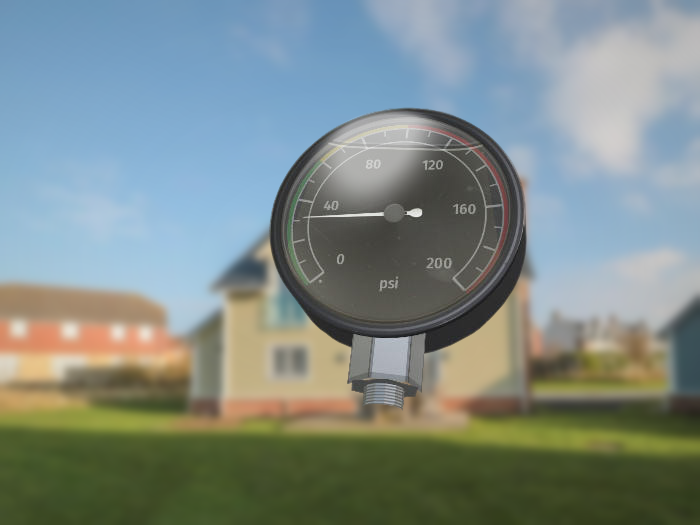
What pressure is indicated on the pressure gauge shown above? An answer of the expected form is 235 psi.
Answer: 30 psi
